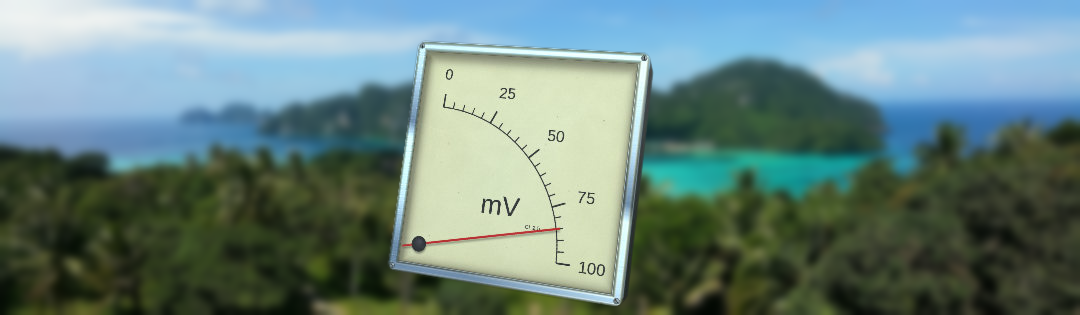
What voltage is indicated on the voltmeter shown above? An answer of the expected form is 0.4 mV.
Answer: 85 mV
